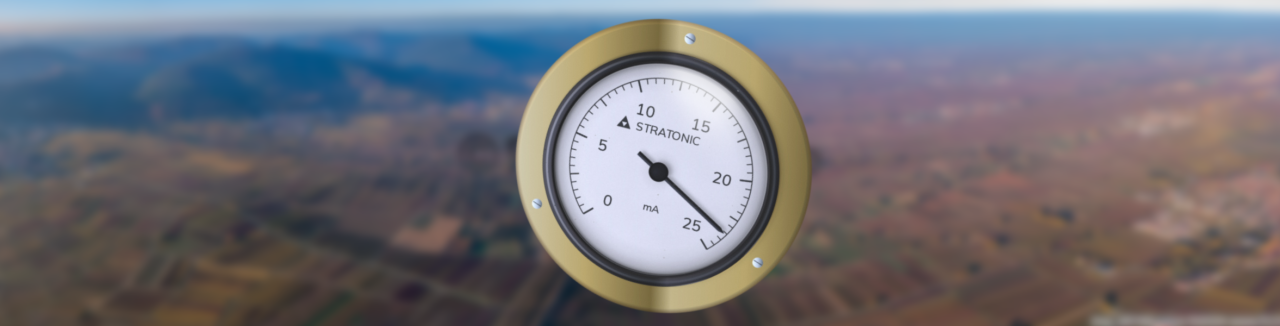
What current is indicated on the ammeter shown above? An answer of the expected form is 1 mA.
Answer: 23.5 mA
